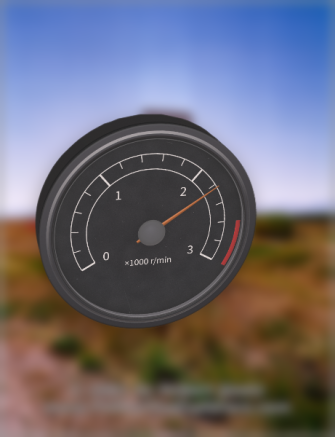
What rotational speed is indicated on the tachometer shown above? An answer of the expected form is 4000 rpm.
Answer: 2200 rpm
